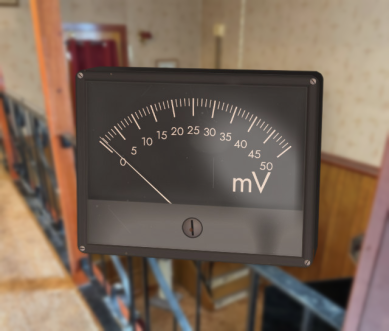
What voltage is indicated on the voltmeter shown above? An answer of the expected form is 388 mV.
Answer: 1 mV
